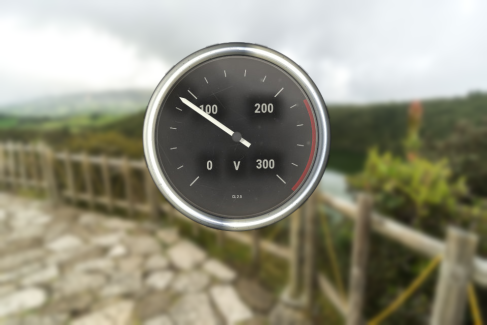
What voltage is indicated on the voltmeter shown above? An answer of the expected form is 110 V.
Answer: 90 V
